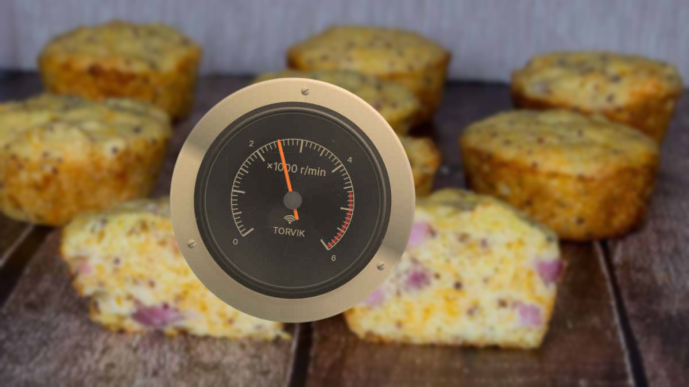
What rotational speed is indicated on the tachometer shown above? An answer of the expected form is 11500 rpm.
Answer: 2500 rpm
